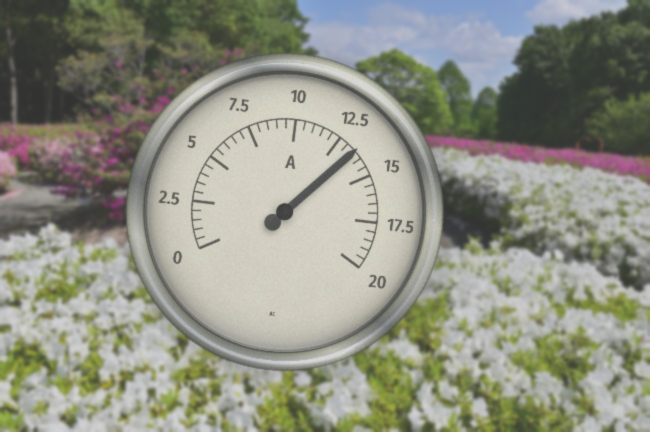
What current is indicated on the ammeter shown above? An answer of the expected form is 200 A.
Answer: 13.5 A
